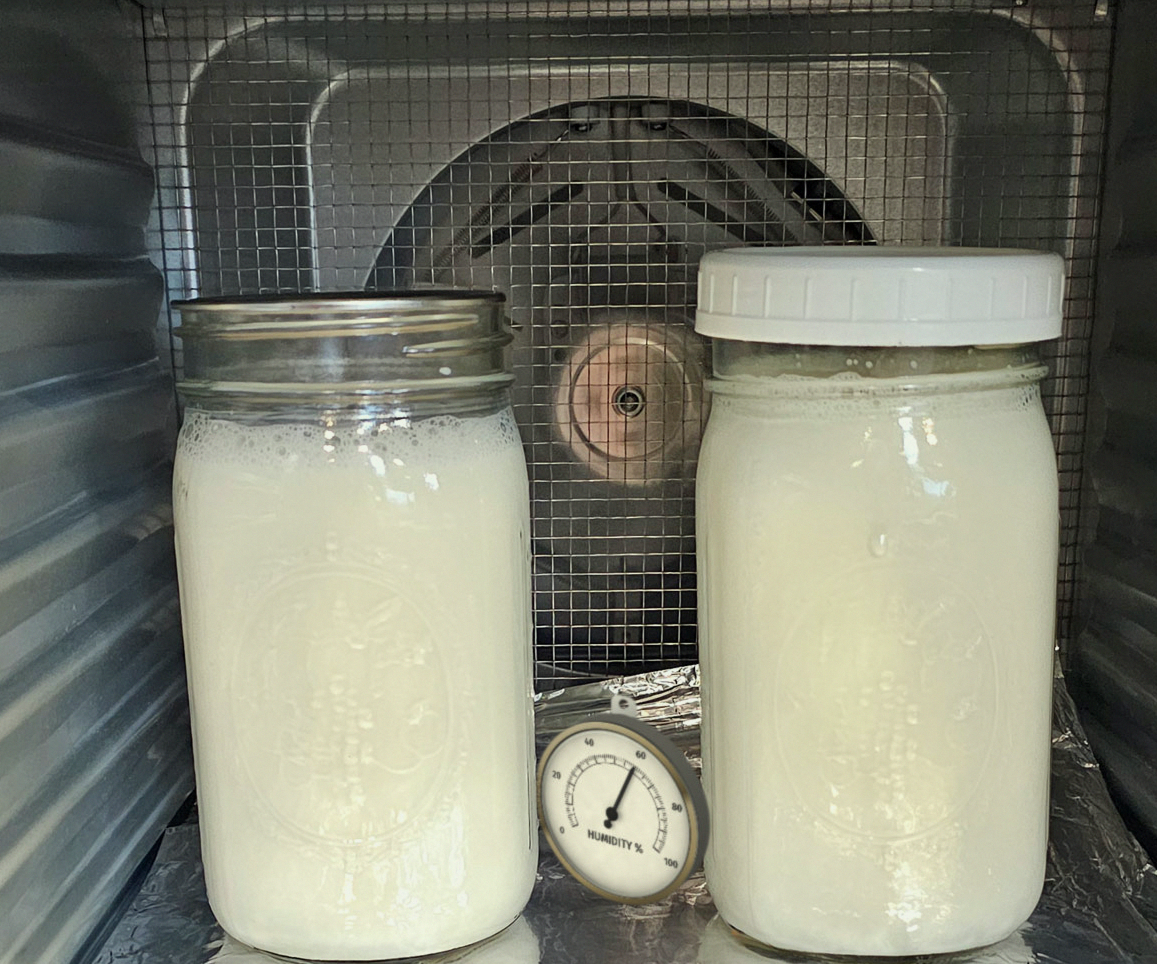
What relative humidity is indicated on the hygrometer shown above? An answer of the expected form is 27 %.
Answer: 60 %
